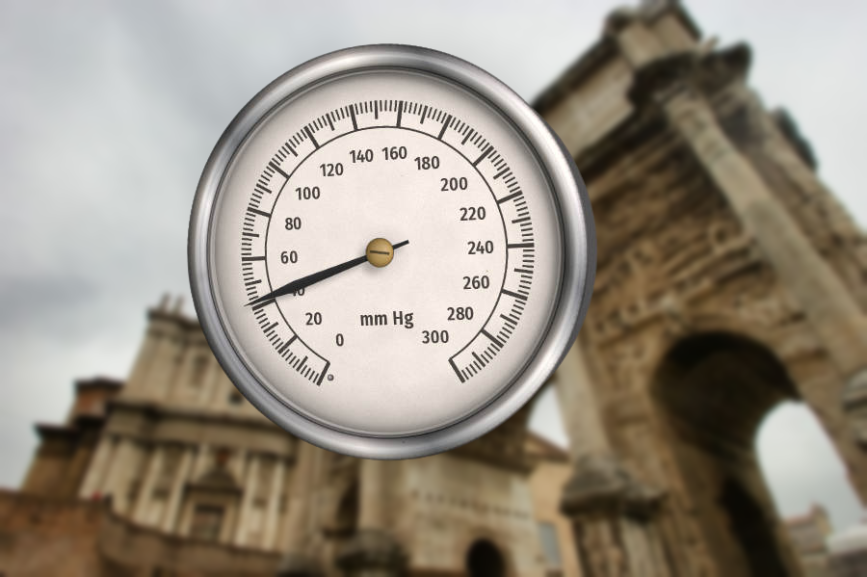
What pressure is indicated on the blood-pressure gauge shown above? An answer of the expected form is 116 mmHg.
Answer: 42 mmHg
